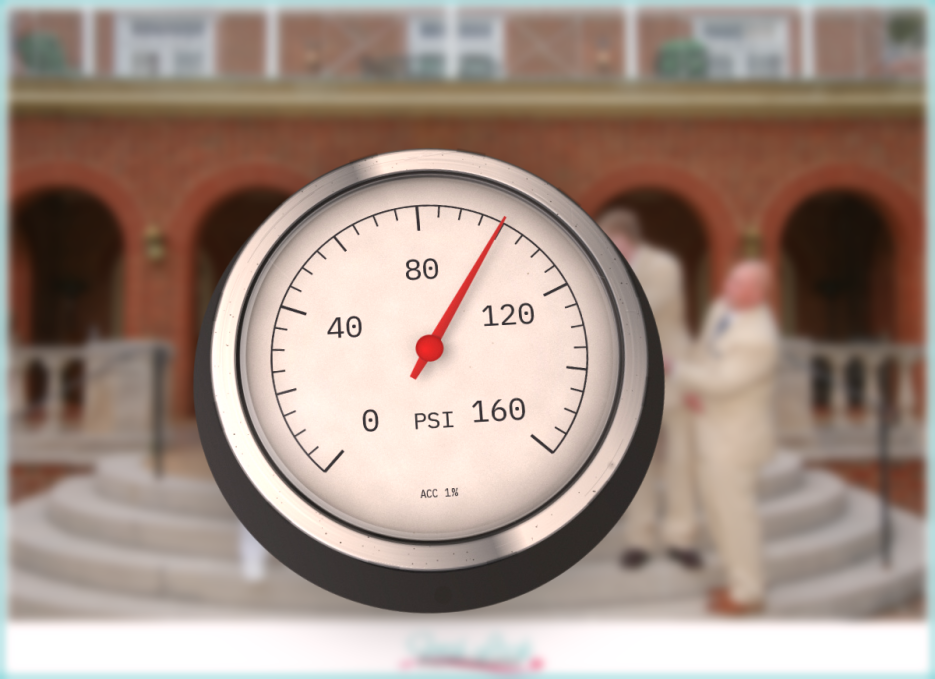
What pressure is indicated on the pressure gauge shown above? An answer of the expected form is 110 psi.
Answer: 100 psi
